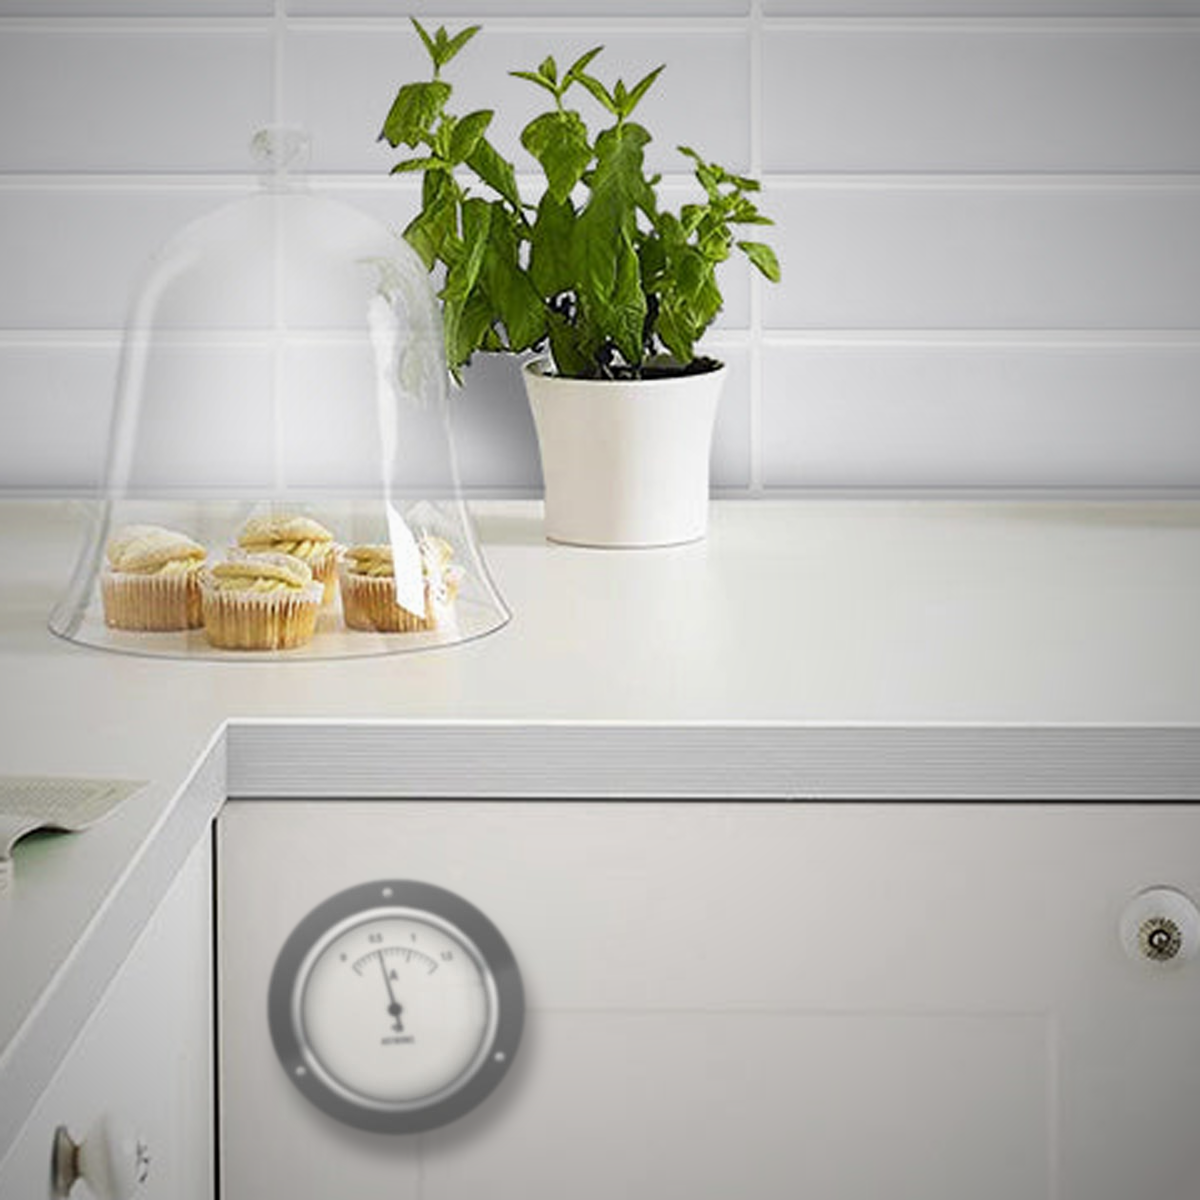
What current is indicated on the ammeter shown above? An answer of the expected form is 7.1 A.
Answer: 0.5 A
